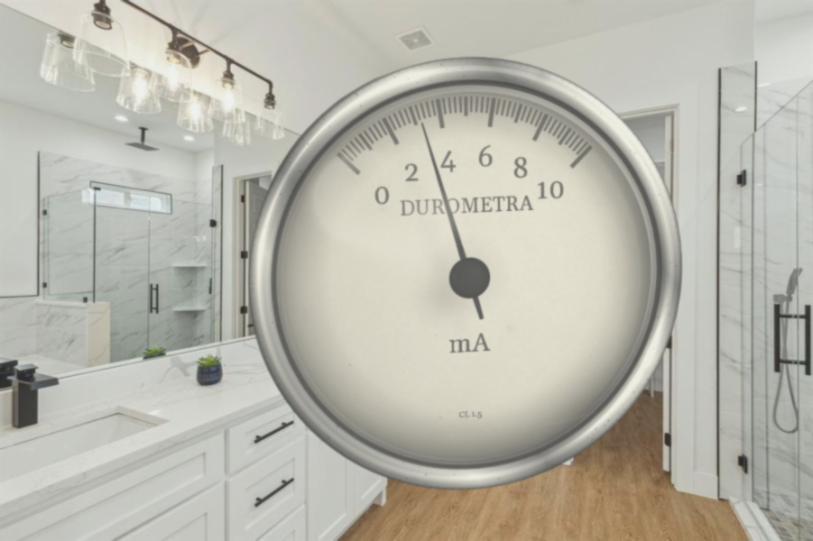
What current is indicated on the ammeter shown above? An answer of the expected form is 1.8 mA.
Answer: 3.2 mA
